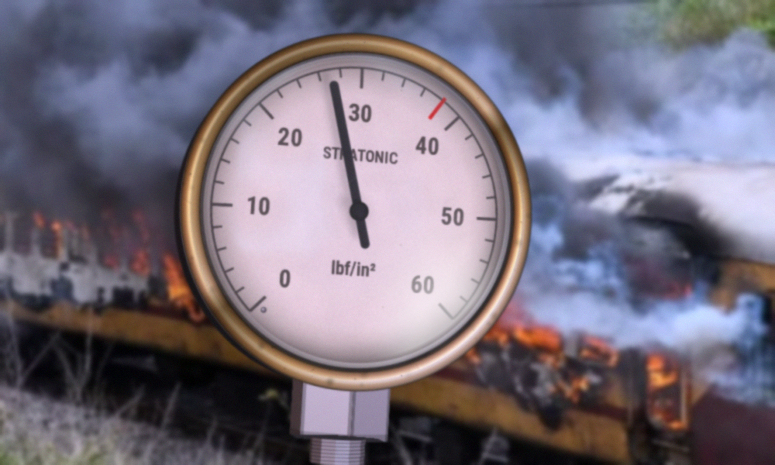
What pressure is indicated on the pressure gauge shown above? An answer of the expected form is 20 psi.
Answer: 27 psi
